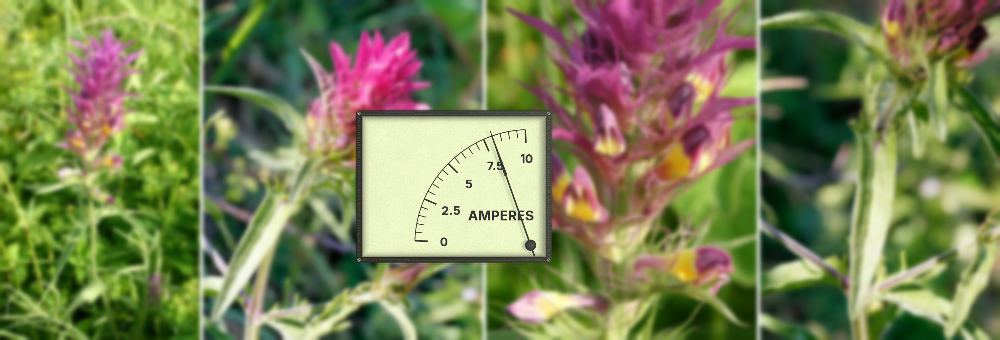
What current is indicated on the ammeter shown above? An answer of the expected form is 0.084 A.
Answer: 8 A
